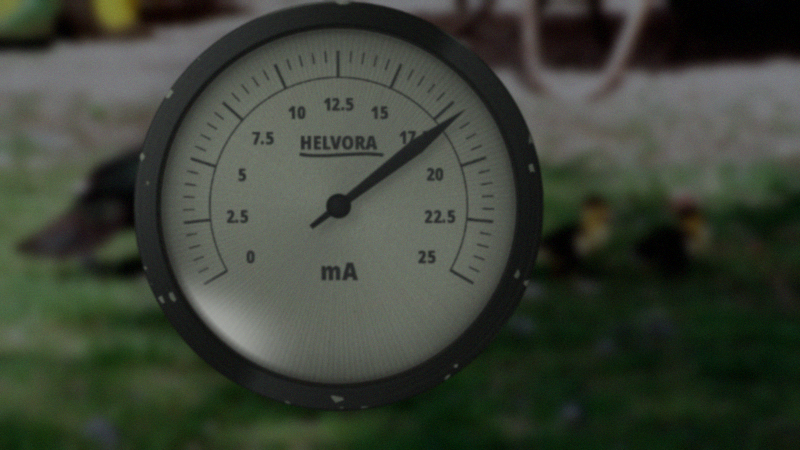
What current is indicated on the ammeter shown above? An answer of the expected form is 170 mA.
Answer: 18 mA
